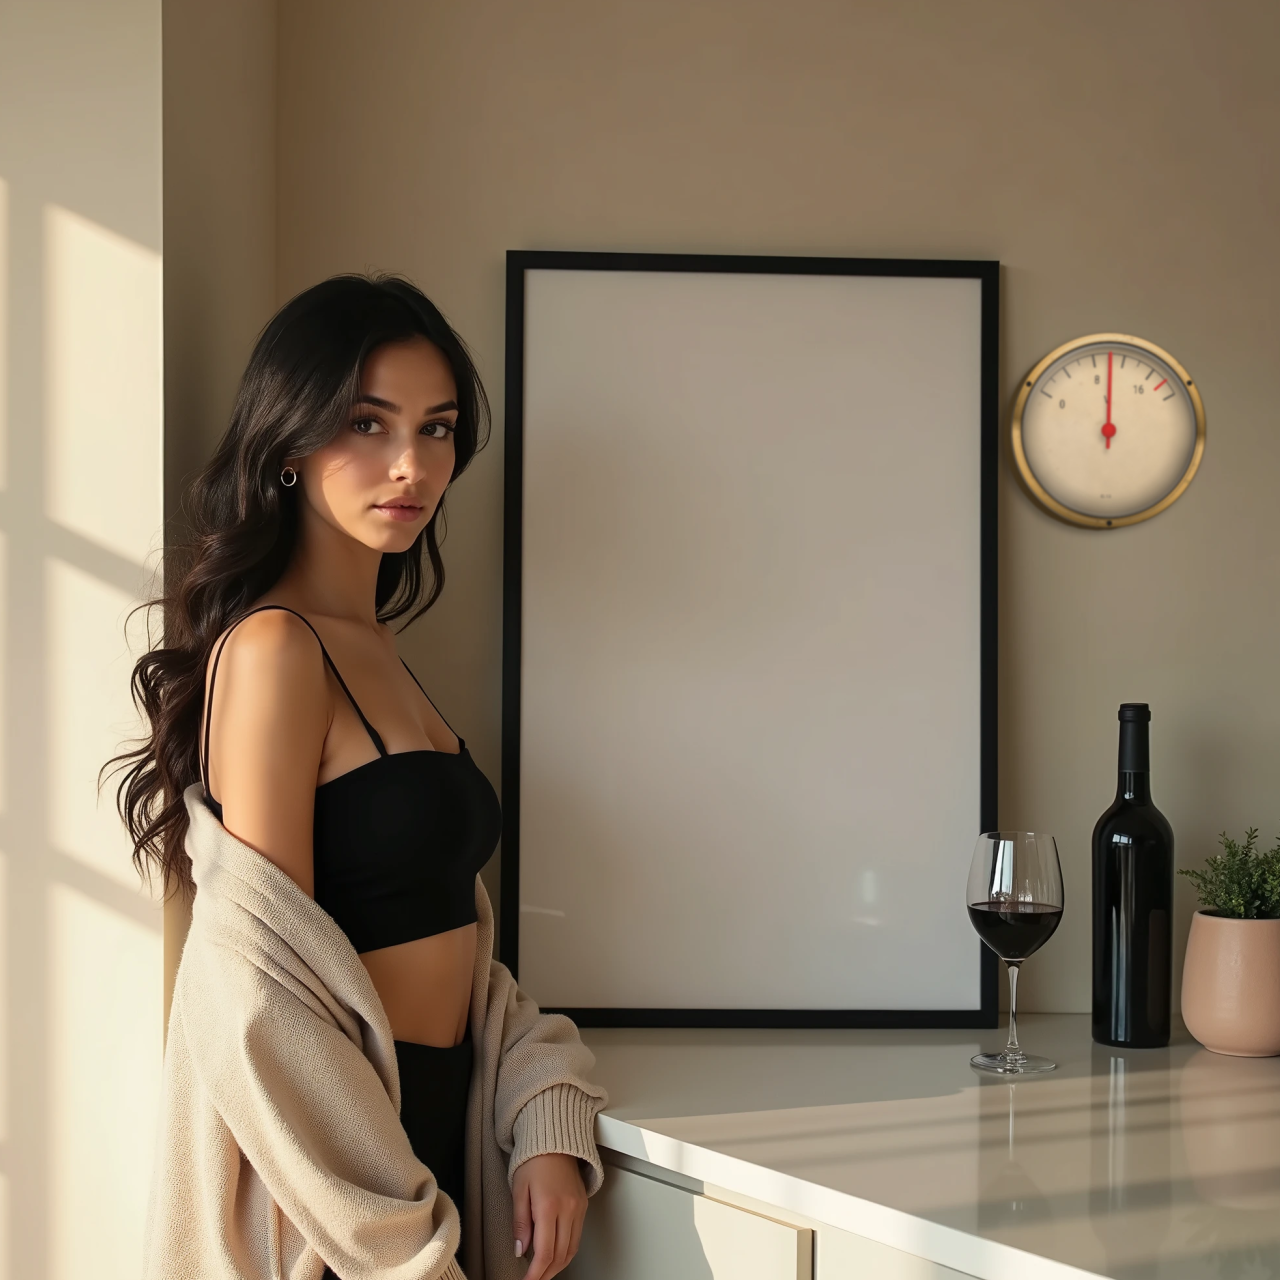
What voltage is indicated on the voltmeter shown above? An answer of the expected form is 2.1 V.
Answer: 10 V
